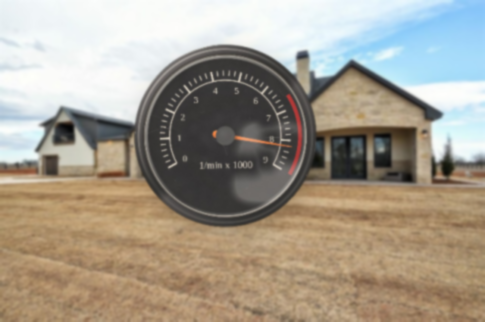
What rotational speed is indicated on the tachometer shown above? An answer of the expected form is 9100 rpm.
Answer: 8200 rpm
